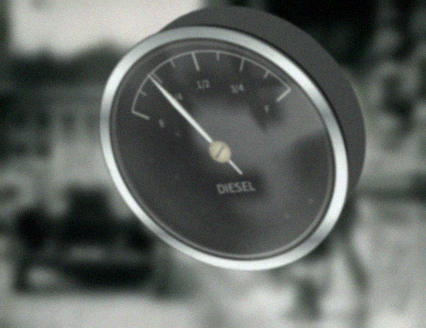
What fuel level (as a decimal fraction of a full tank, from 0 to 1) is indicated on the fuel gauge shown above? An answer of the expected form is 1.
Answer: 0.25
